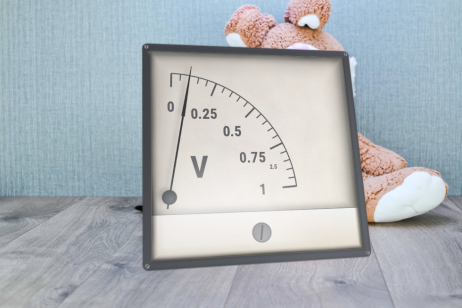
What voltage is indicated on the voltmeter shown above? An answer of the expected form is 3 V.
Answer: 0.1 V
